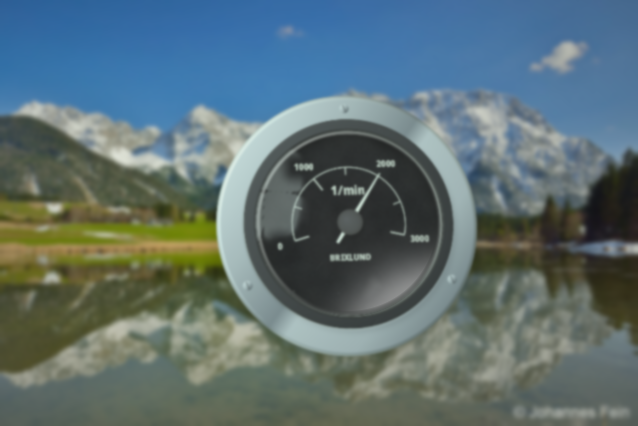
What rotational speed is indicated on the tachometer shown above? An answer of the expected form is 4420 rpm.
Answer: 2000 rpm
